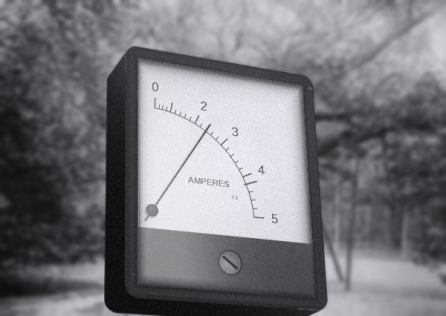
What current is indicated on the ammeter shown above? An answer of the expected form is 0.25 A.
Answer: 2.4 A
